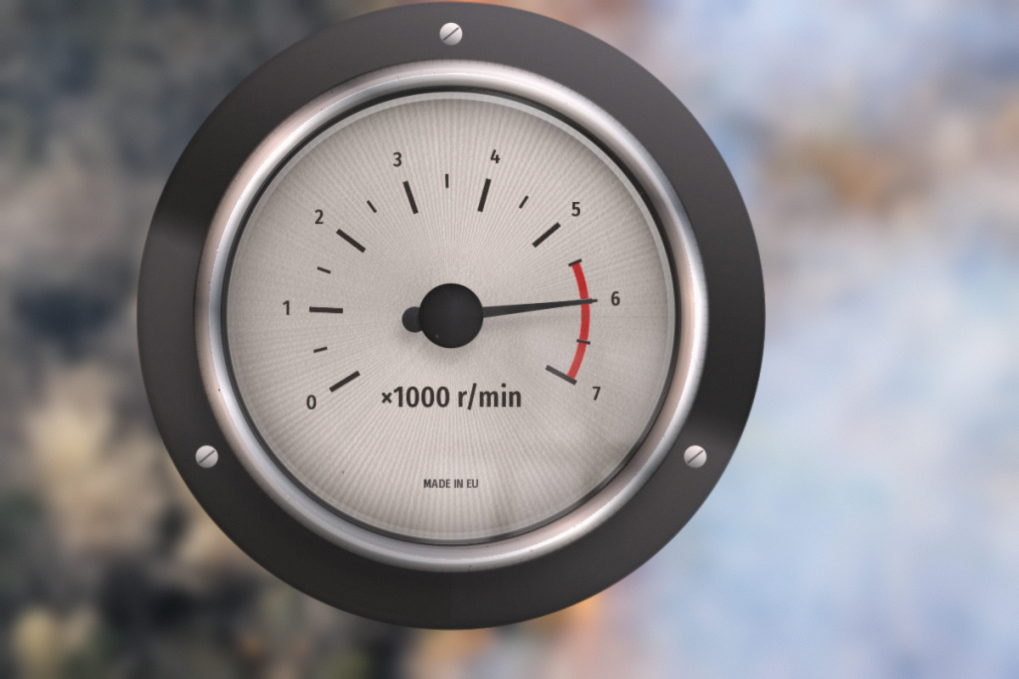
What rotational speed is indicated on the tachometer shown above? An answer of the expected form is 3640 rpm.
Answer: 6000 rpm
